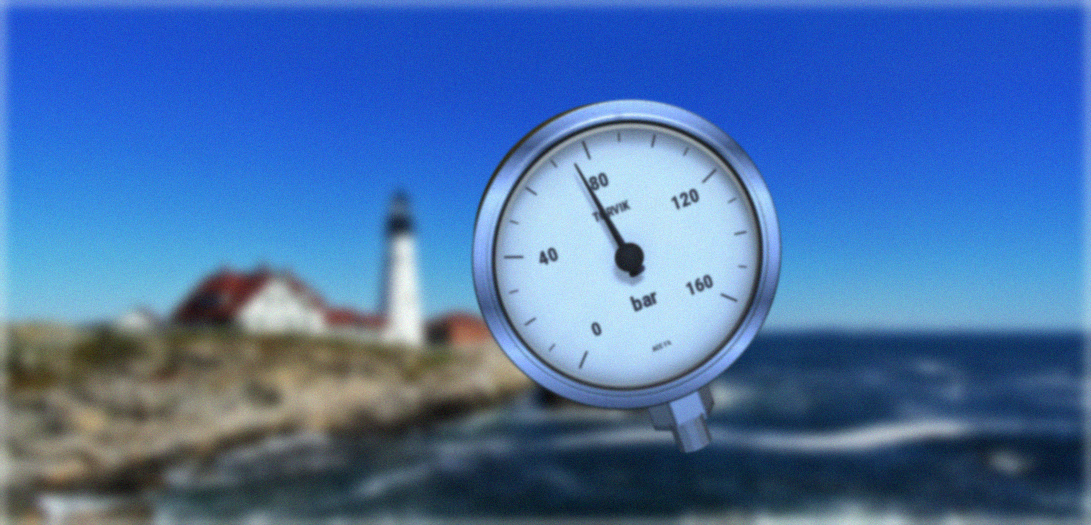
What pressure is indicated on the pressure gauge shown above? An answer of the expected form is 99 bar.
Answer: 75 bar
